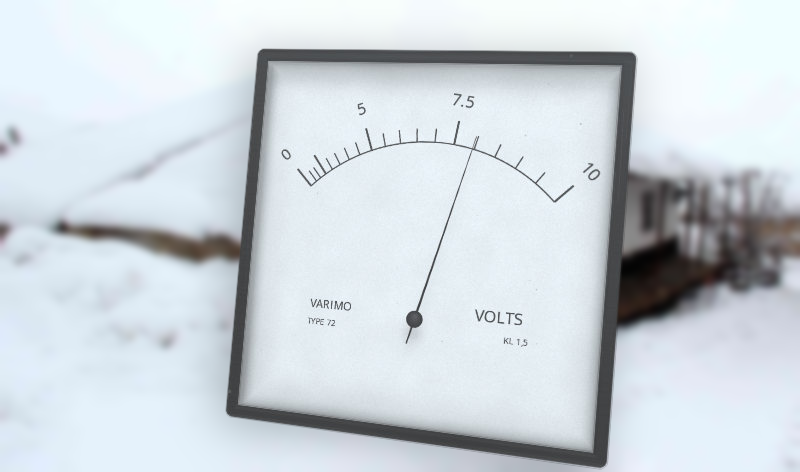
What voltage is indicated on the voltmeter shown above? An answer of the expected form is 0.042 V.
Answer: 8 V
